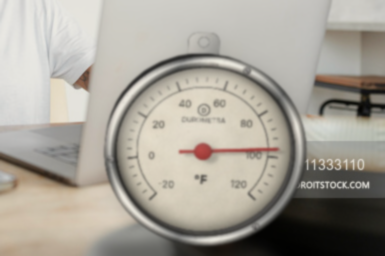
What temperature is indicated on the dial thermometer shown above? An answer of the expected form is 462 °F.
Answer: 96 °F
